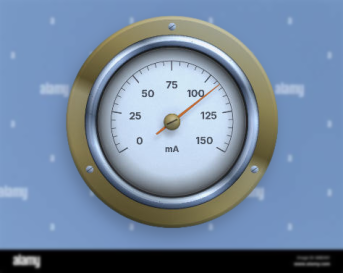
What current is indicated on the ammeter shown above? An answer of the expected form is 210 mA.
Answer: 107.5 mA
